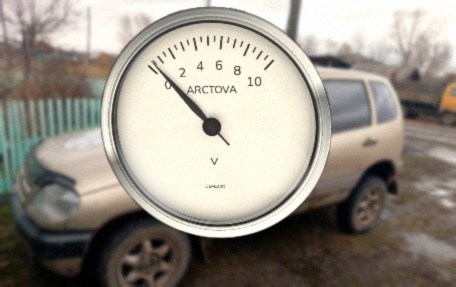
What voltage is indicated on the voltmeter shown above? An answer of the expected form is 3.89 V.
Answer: 0.5 V
